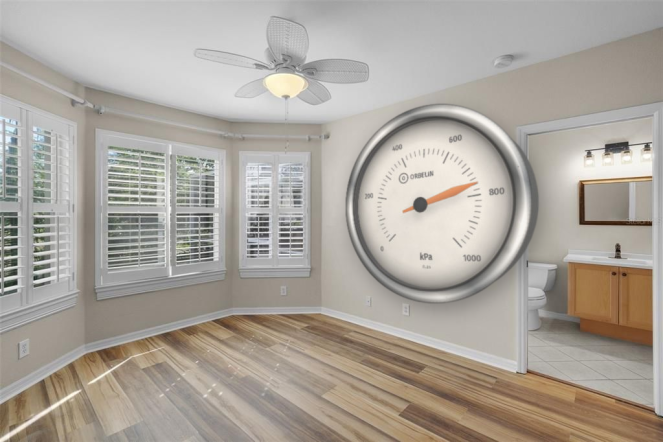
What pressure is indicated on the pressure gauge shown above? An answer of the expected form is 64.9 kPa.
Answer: 760 kPa
